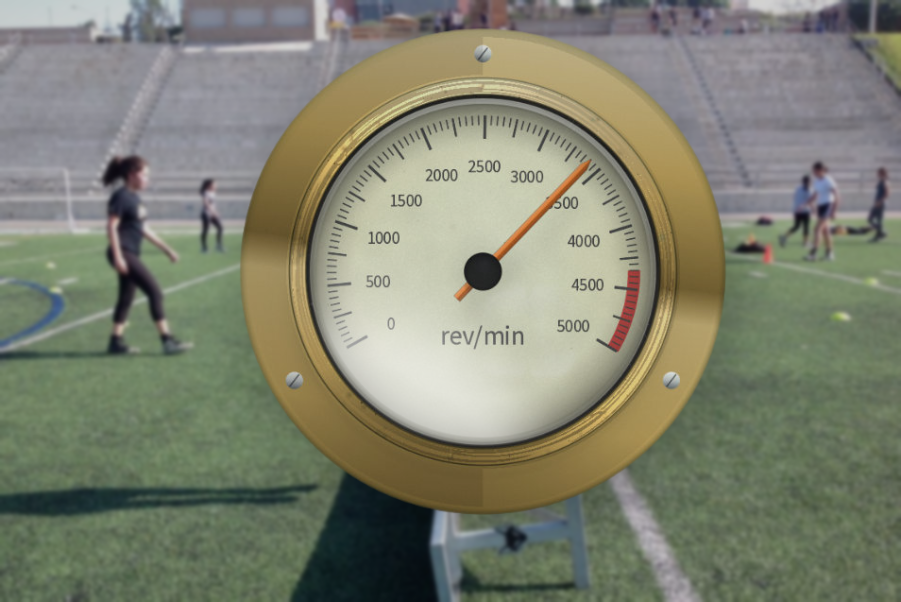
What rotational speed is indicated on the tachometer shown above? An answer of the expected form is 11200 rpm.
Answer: 3400 rpm
